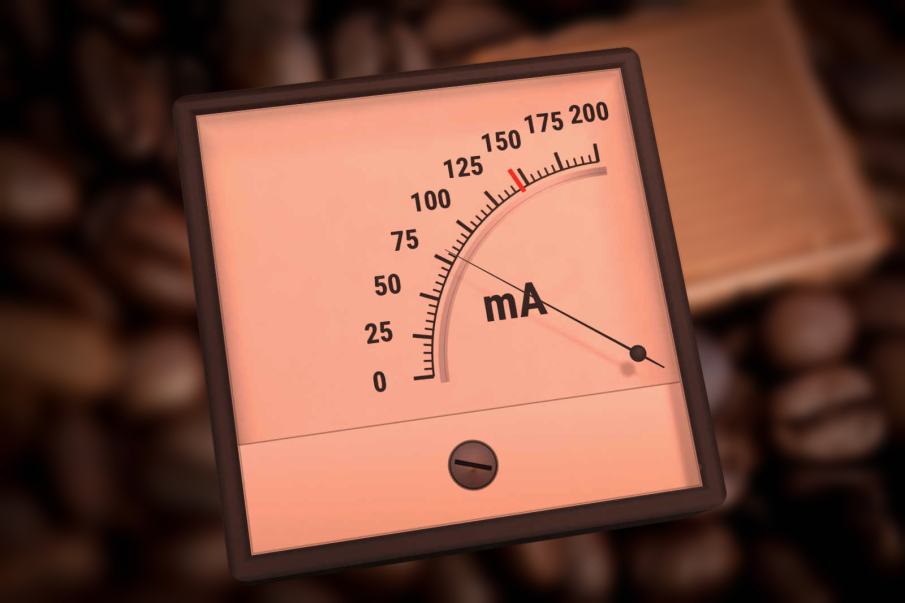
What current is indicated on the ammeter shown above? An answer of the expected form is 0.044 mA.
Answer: 80 mA
